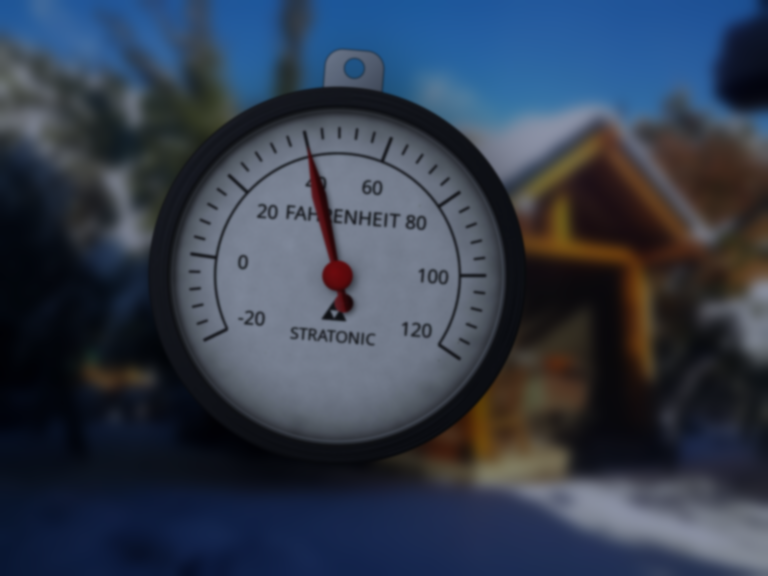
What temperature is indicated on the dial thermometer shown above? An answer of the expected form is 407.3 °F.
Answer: 40 °F
